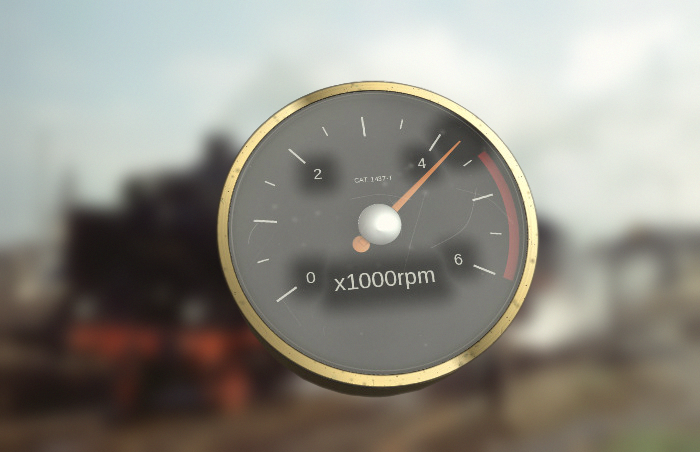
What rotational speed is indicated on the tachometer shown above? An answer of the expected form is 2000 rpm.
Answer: 4250 rpm
